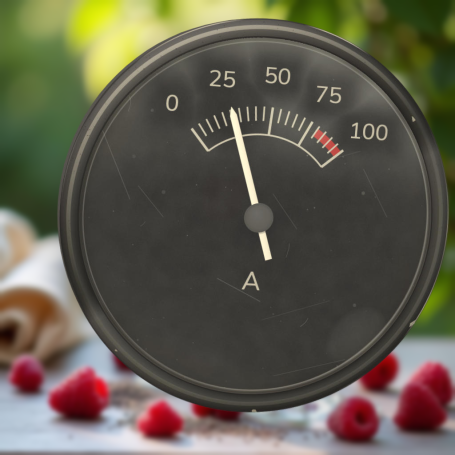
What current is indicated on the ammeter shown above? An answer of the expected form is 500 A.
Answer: 25 A
